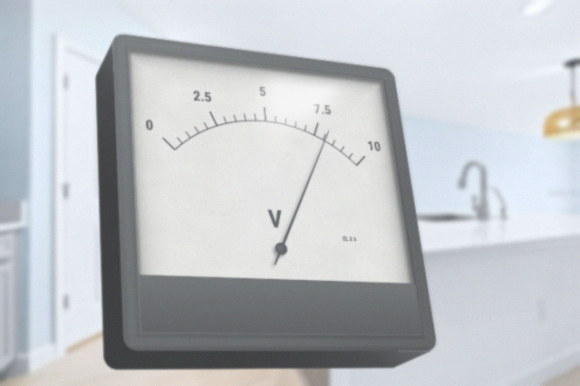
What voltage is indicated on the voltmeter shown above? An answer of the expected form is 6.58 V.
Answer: 8 V
